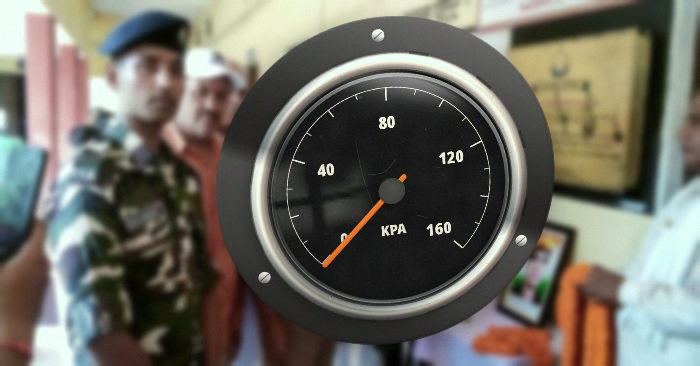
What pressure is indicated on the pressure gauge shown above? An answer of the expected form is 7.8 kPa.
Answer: 0 kPa
